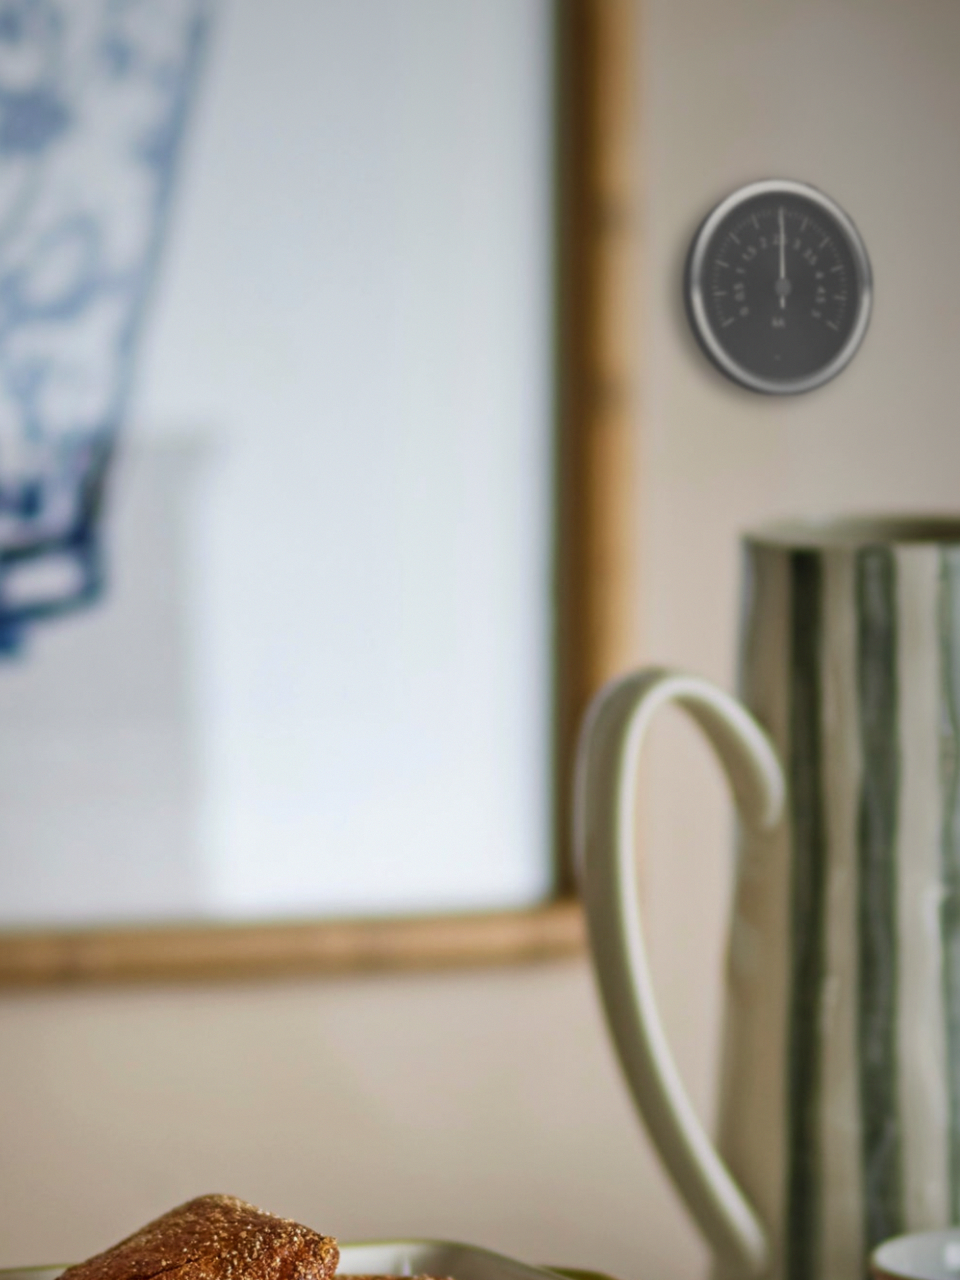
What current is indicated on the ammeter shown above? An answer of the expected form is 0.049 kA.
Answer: 2.5 kA
